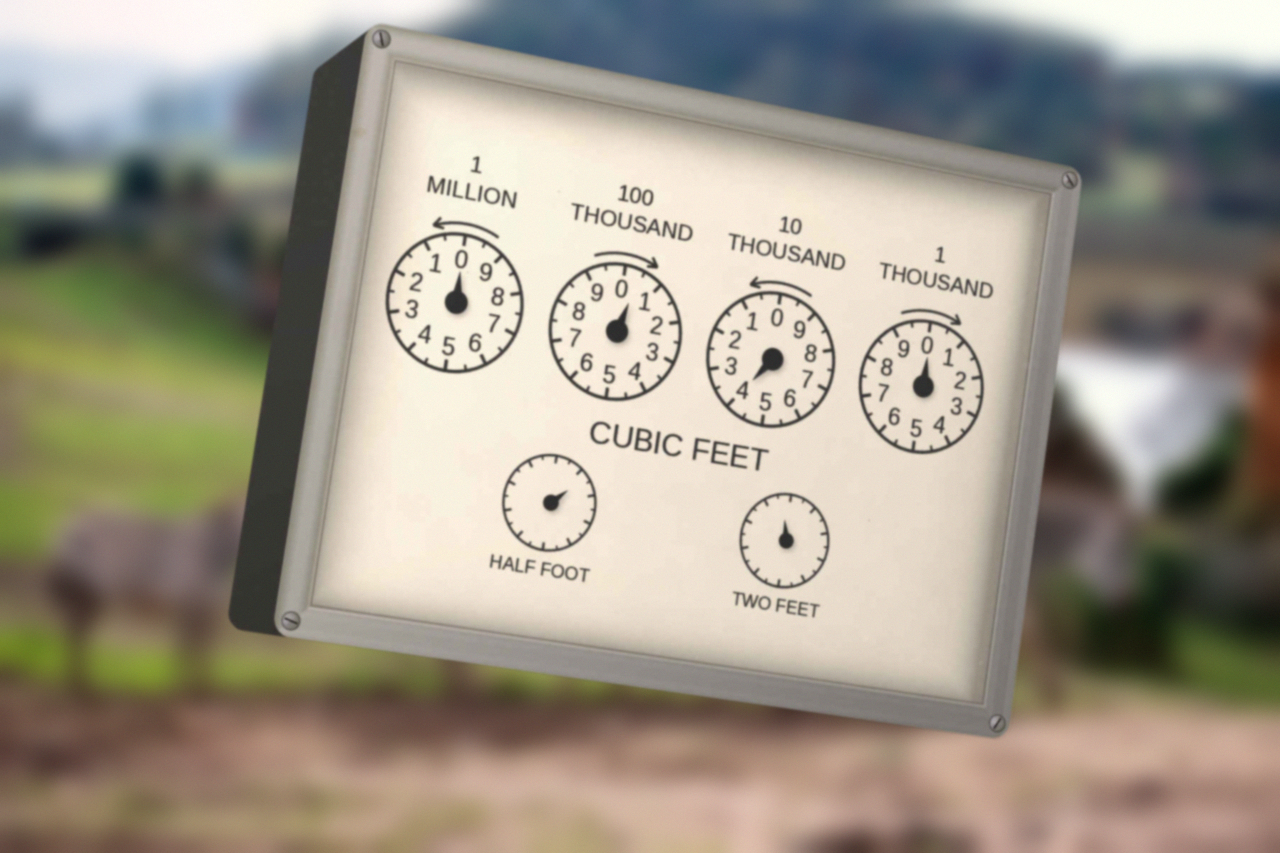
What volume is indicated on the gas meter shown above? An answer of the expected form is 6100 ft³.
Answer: 4000 ft³
